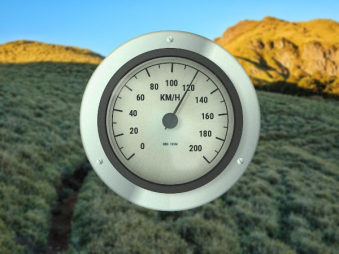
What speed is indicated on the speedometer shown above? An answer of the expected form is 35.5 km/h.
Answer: 120 km/h
